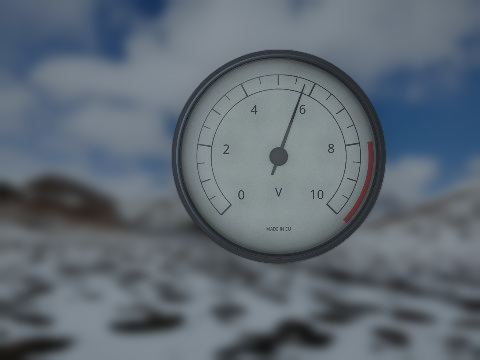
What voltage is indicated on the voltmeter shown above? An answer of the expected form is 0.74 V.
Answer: 5.75 V
